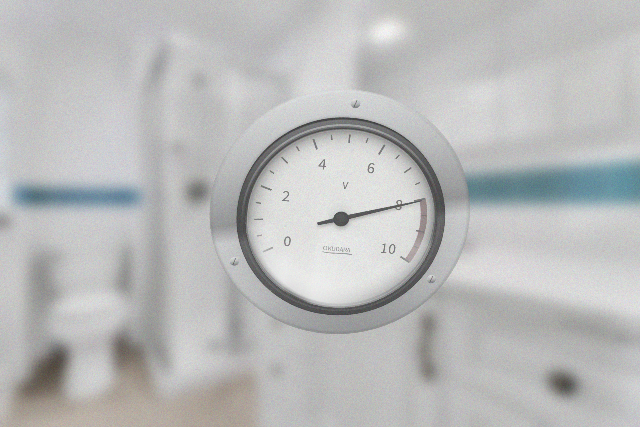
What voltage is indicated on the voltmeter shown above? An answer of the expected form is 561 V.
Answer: 8 V
